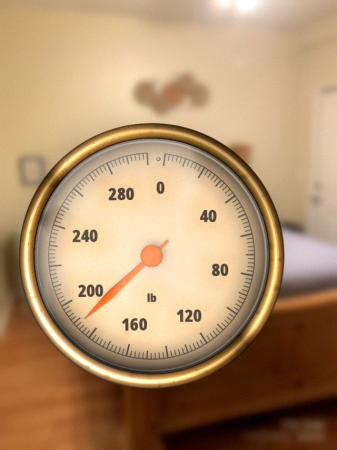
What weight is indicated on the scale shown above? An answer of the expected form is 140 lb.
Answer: 188 lb
